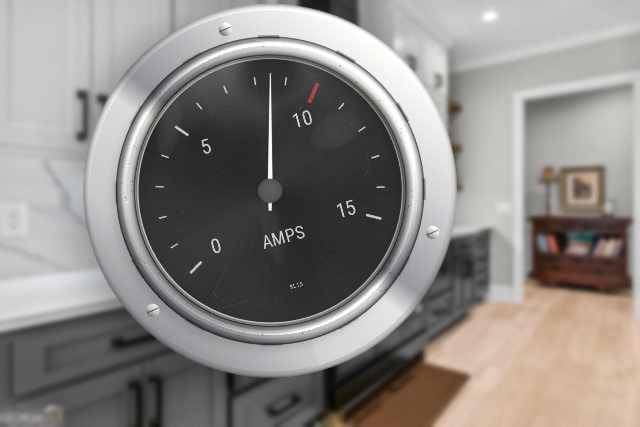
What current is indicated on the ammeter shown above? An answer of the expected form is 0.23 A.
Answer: 8.5 A
